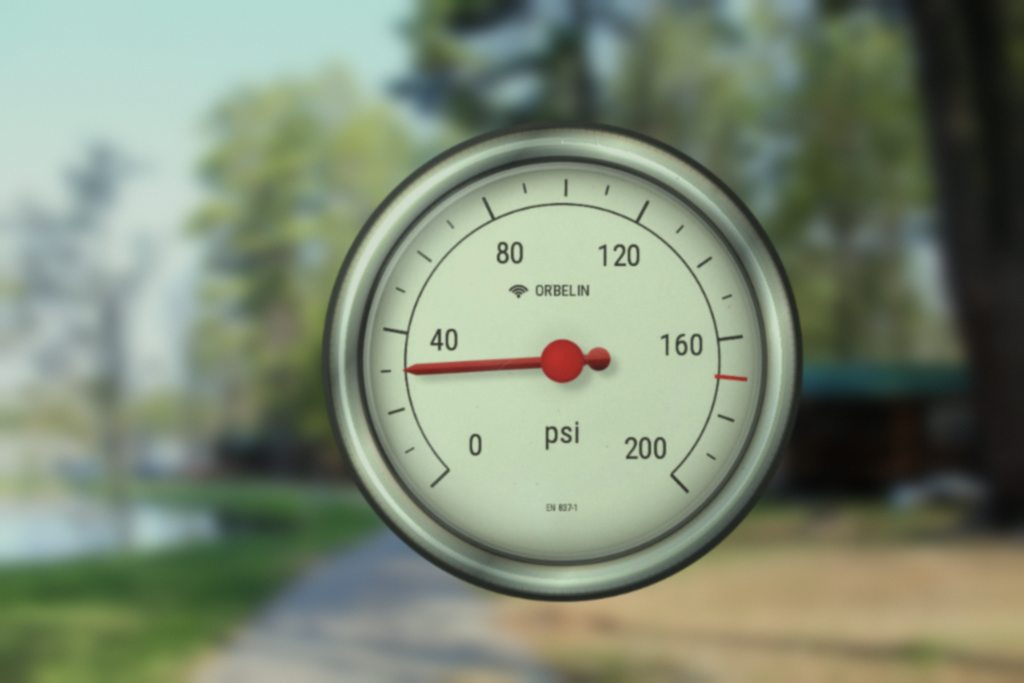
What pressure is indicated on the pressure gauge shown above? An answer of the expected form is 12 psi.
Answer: 30 psi
